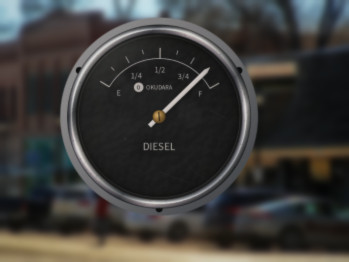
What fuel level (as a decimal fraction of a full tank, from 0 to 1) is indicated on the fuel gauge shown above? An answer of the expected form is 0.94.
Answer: 0.875
